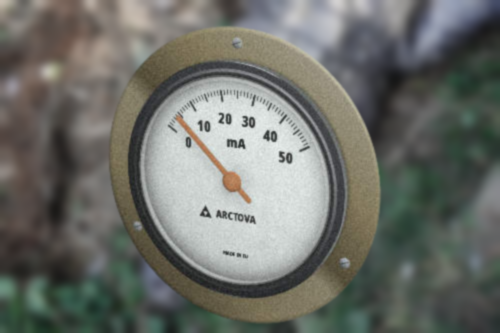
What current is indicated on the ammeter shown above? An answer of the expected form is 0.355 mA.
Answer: 5 mA
